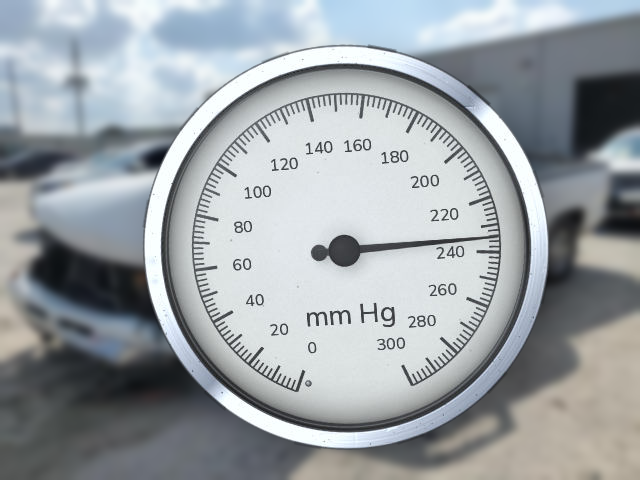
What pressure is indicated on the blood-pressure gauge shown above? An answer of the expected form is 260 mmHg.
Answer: 234 mmHg
